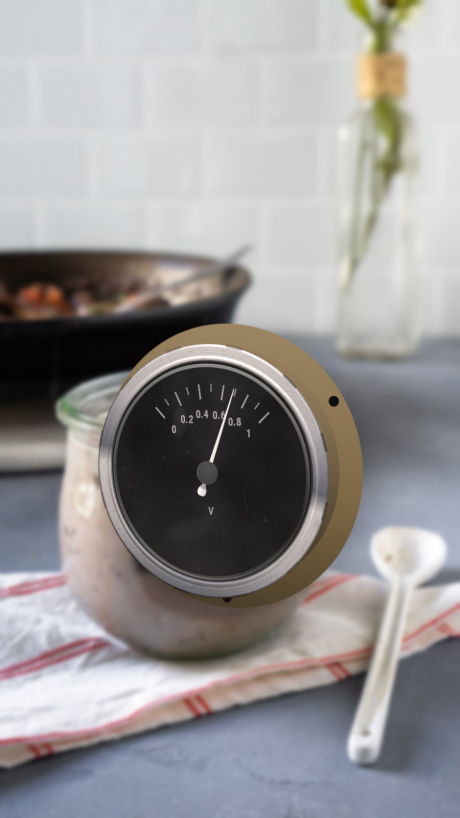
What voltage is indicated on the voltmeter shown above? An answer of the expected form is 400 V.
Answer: 0.7 V
